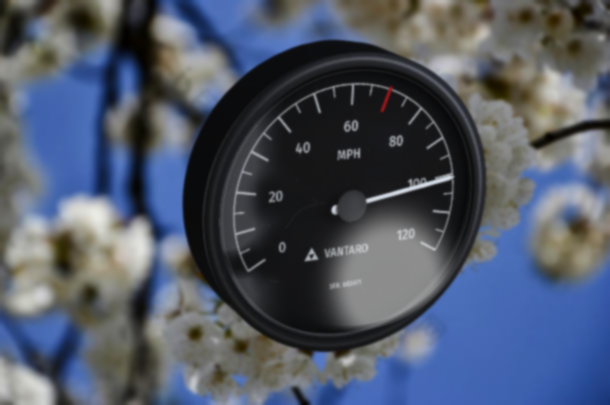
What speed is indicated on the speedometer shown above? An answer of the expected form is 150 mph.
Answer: 100 mph
